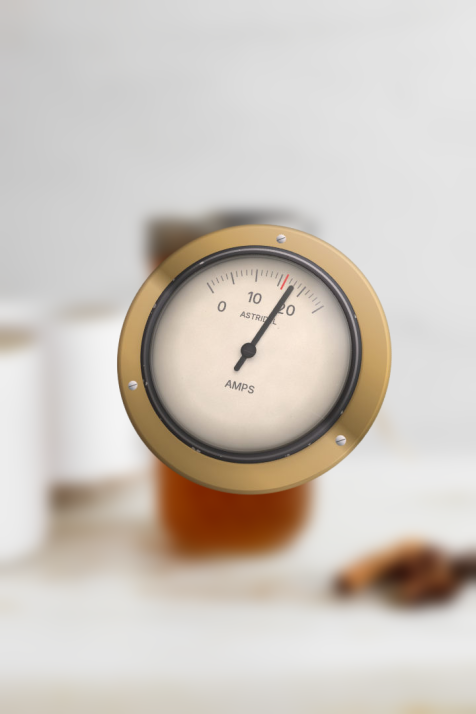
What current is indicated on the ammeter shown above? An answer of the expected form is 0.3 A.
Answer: 18 A
